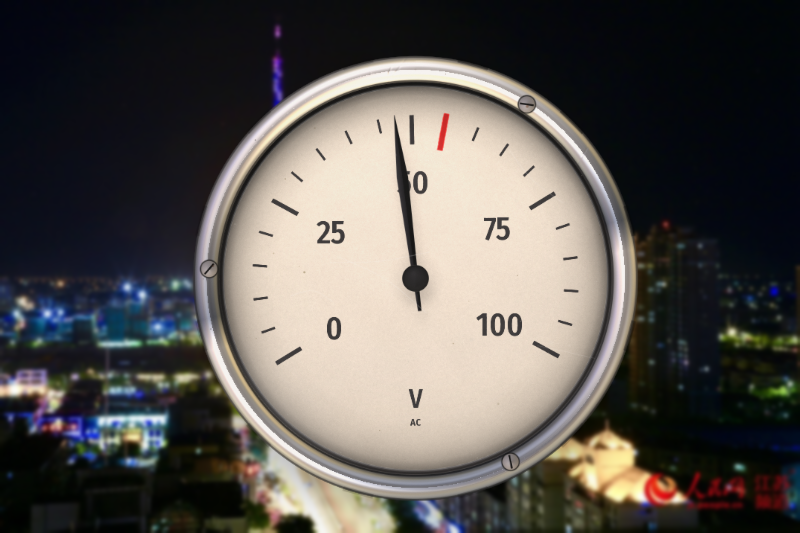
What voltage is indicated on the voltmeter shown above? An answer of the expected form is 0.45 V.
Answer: 47.5 V
